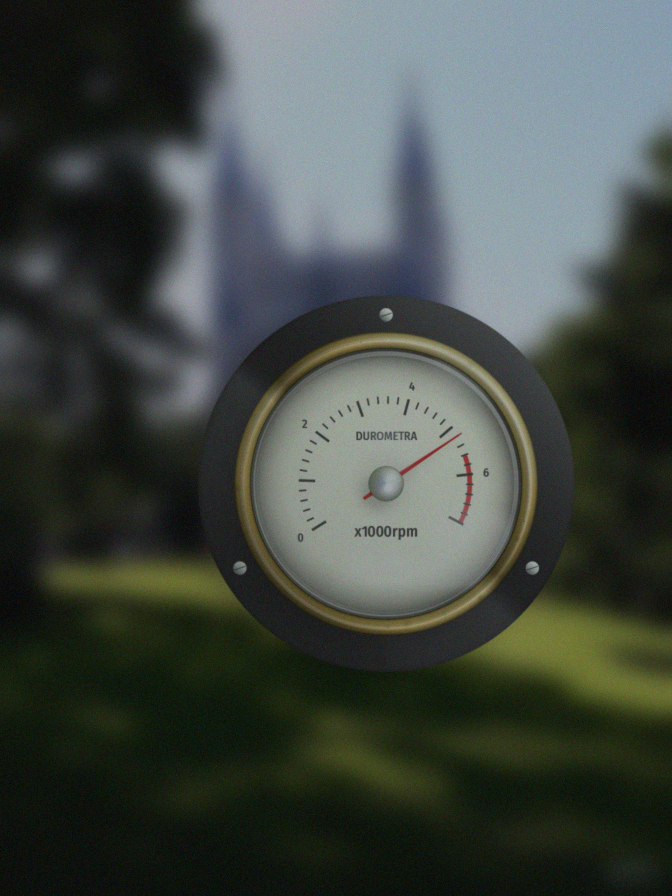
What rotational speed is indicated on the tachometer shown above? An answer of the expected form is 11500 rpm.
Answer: 5200 rpm
